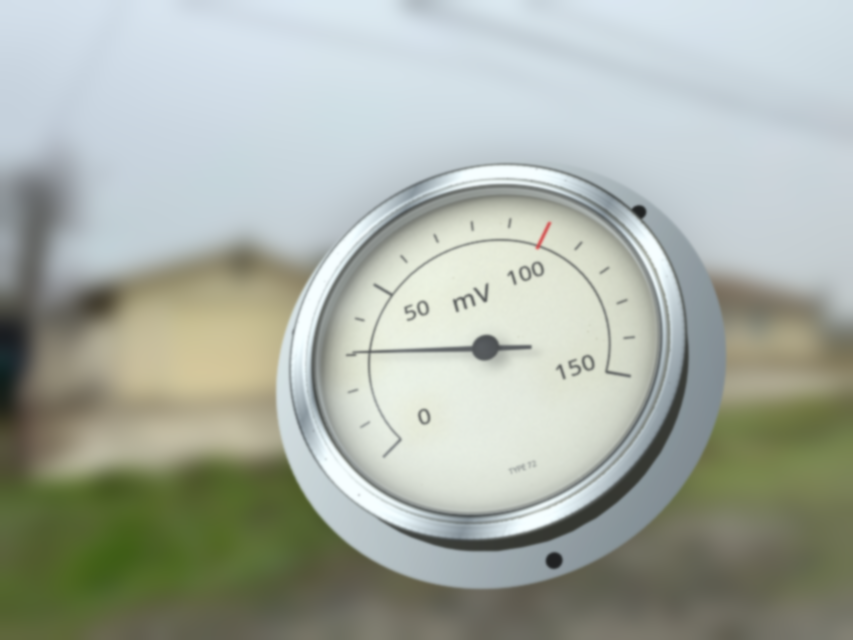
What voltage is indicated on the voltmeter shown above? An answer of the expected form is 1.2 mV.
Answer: 30 mV
